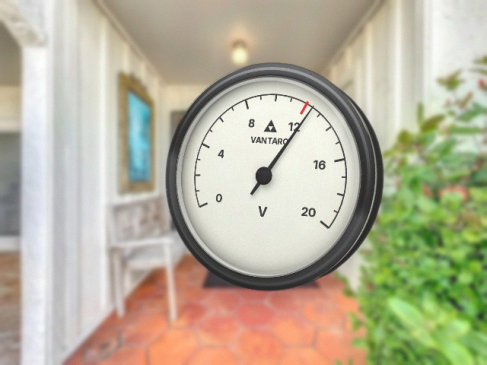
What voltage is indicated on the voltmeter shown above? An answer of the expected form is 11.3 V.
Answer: 12.5 V
